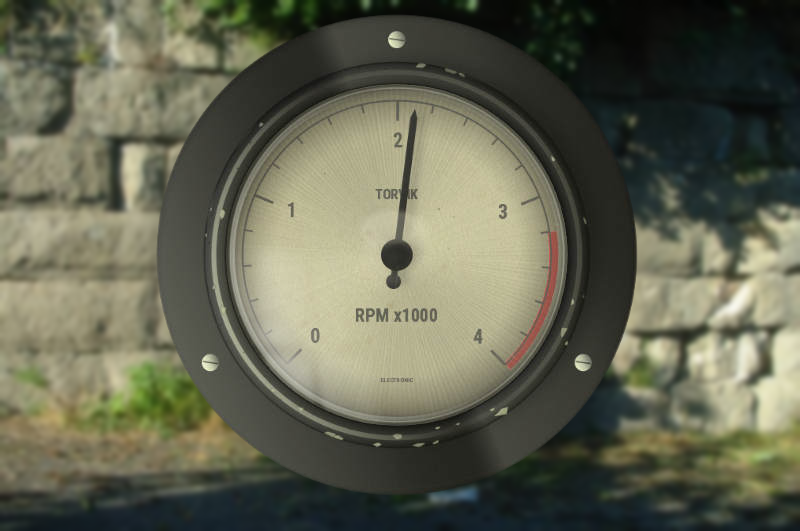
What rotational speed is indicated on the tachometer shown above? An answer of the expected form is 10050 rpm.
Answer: 2100 rpm
